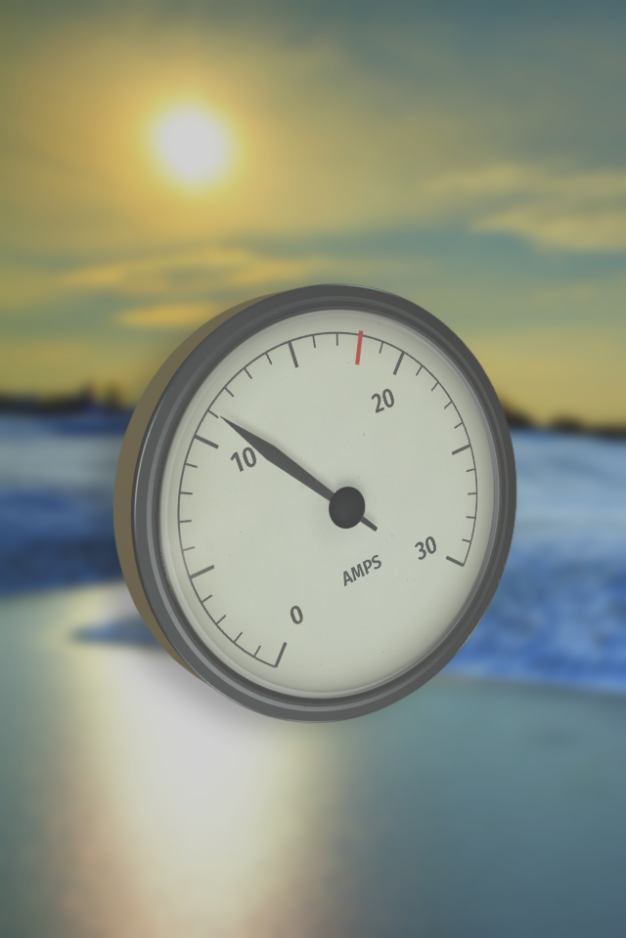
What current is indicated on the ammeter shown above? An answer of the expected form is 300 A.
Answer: 11 A
